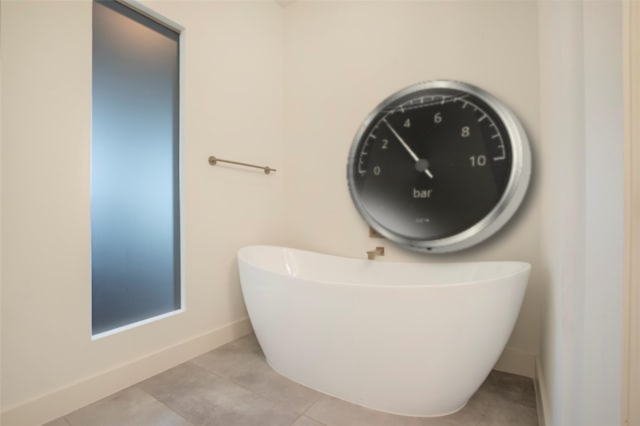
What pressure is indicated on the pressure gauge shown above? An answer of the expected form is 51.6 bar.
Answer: 3 bar
